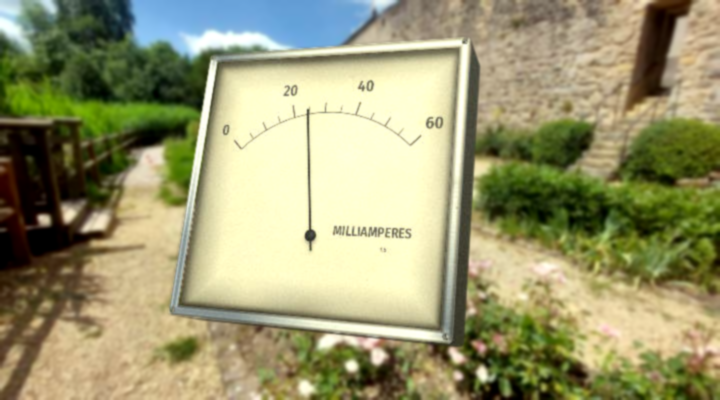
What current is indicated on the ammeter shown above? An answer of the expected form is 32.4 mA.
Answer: 25 mA
